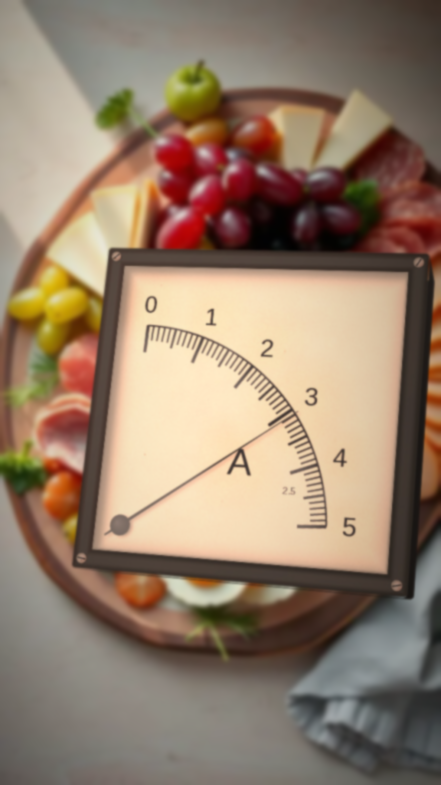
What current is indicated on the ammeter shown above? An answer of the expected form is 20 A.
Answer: 3.1 A
